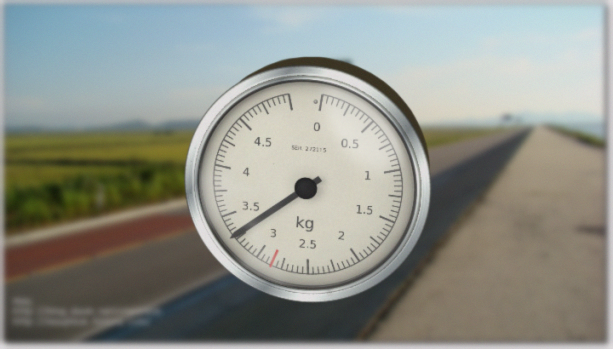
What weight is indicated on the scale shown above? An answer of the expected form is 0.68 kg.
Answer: 3.3 kg
